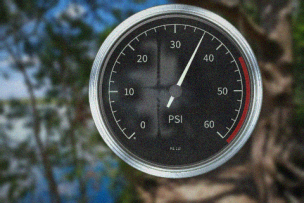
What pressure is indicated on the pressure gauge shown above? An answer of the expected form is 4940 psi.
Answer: 36 psi
